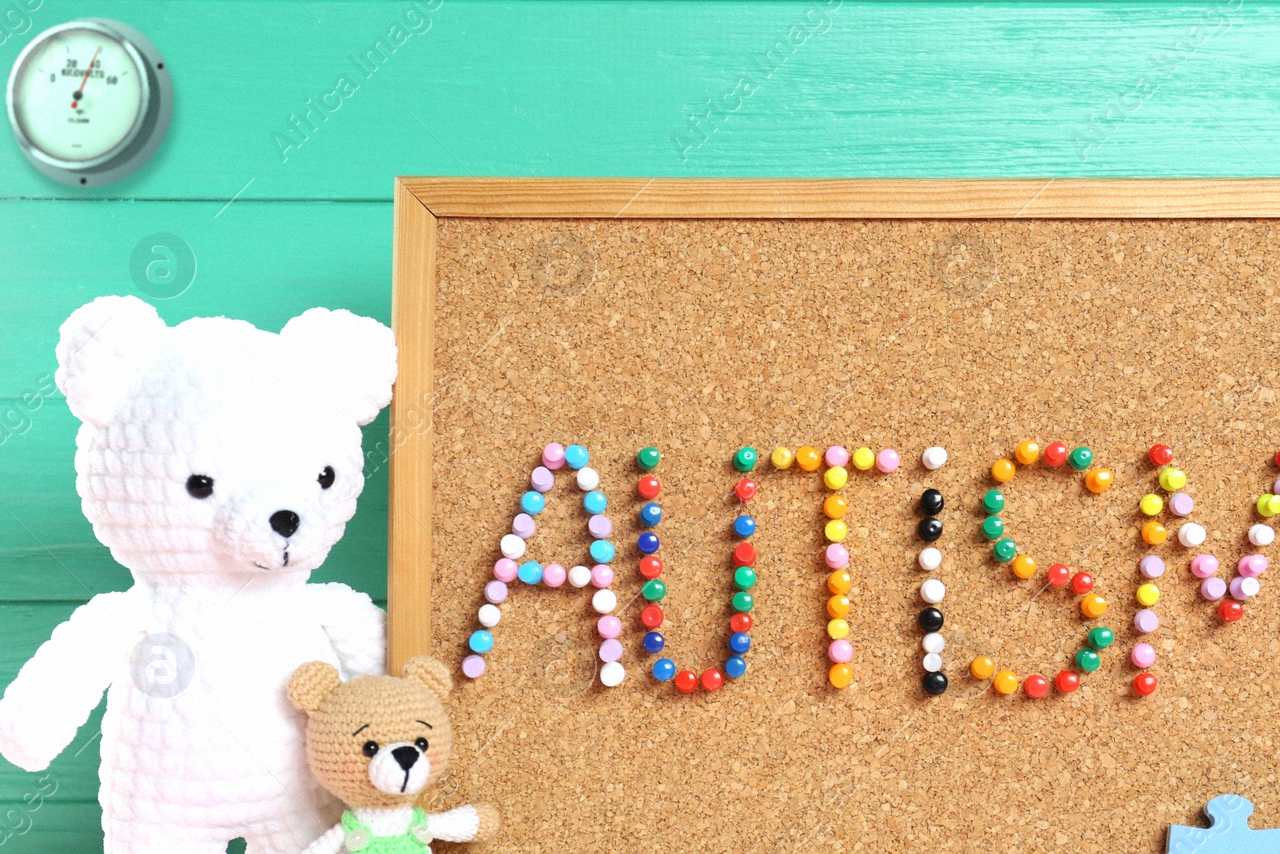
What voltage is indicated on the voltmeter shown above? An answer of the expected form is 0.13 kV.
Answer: 40 kV
